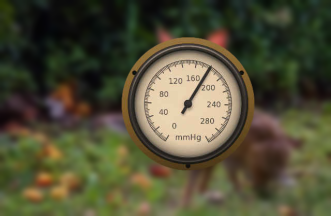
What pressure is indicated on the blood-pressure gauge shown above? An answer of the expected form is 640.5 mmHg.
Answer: 180 mmHg
